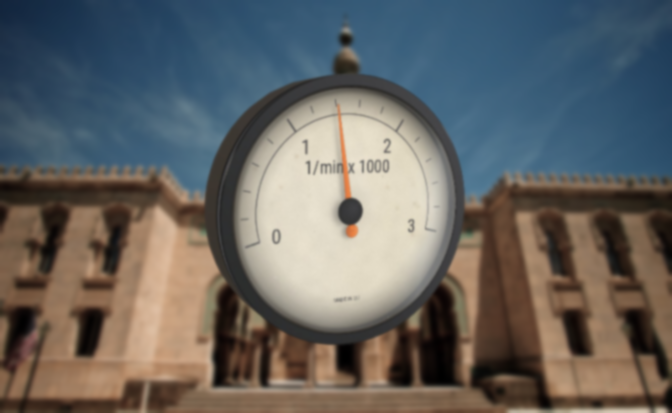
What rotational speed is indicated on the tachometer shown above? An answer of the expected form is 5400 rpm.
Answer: 1400 rpm
